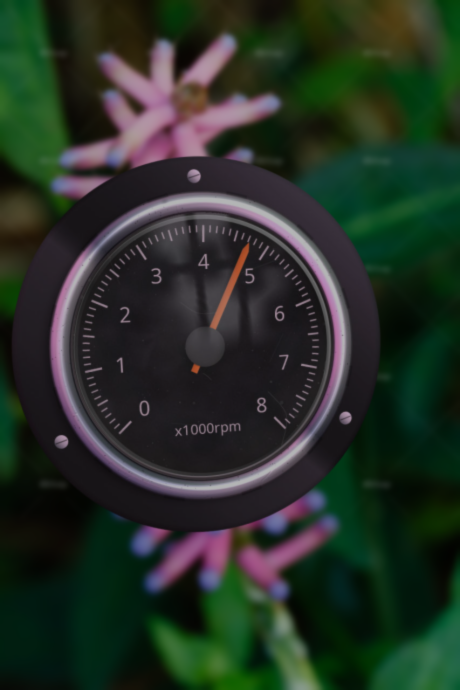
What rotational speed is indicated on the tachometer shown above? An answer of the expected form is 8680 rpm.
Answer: 4700 rpm
